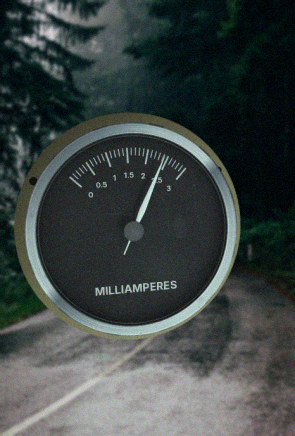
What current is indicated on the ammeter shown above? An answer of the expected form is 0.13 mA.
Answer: 2.4 mA
